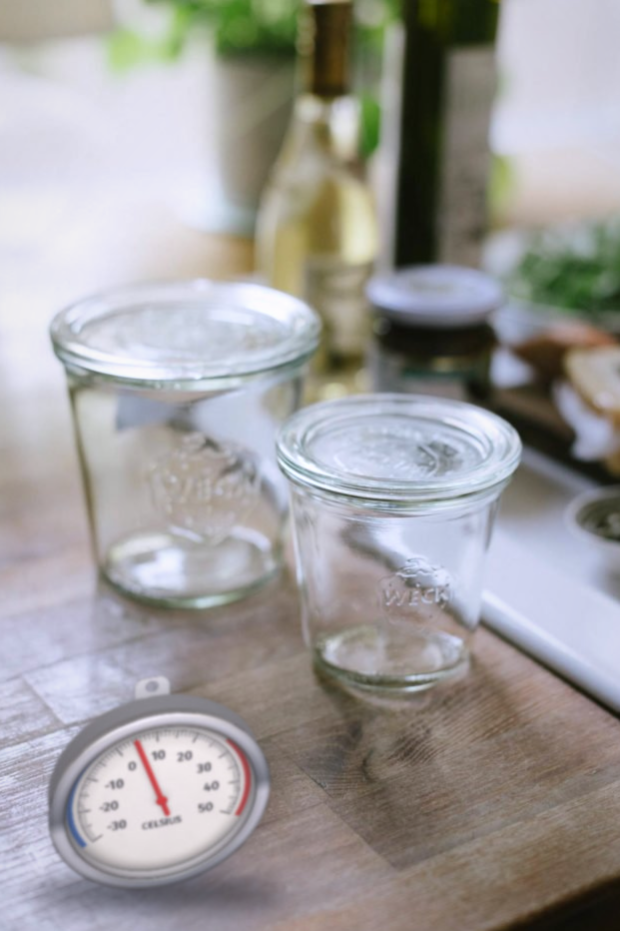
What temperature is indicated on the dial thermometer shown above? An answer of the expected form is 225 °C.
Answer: 5 °C
